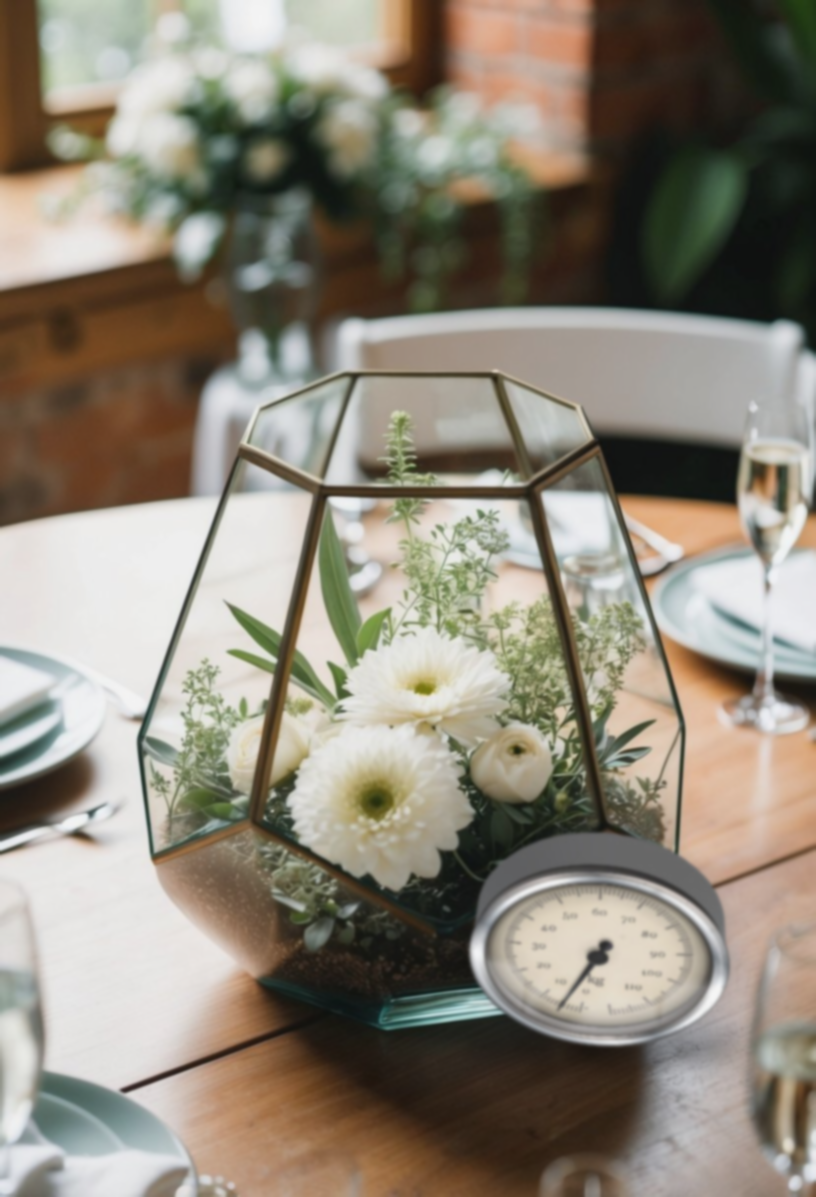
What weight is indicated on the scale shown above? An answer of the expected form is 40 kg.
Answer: 5 kg
